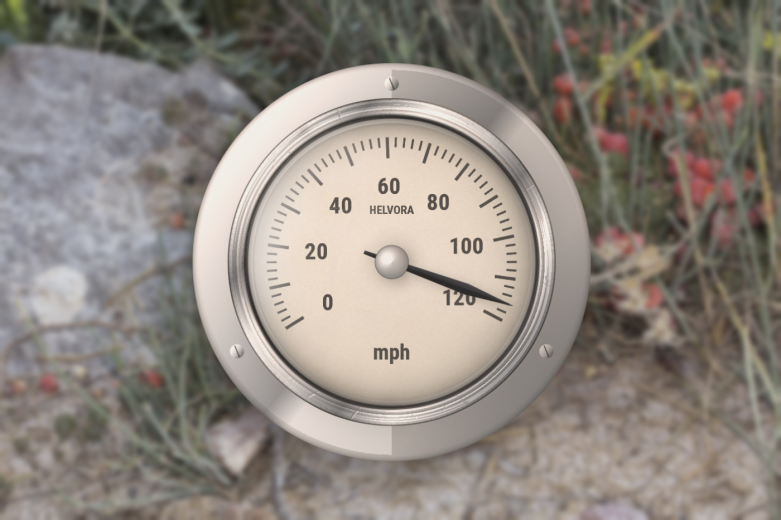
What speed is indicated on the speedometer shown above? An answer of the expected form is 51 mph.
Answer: 116 mph
